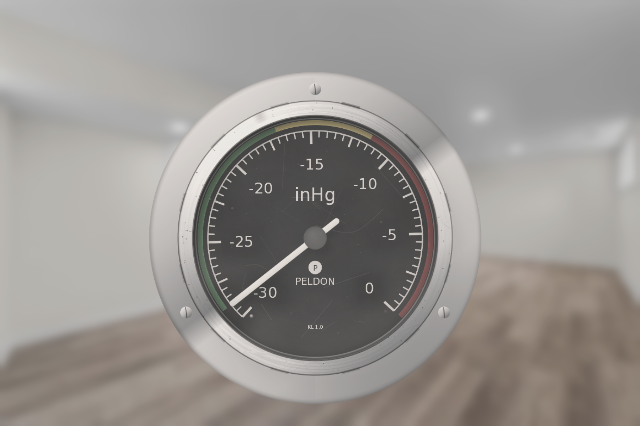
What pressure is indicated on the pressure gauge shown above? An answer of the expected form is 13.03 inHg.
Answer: -29 inHg
